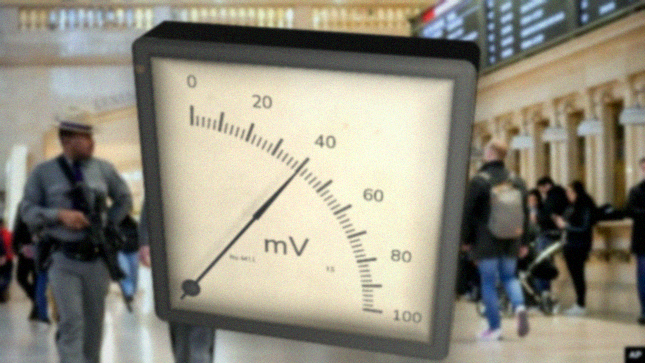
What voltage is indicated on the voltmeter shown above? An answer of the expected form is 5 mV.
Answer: 40 mV
